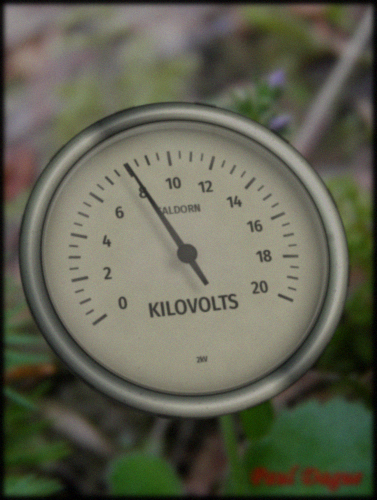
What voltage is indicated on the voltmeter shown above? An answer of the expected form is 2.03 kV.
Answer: 8 kV
